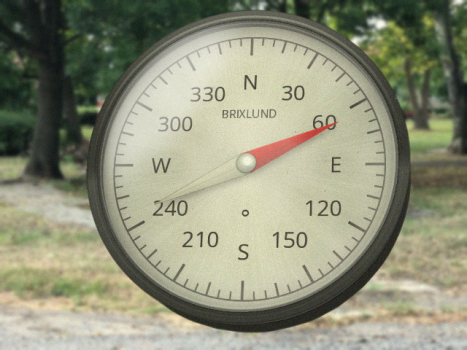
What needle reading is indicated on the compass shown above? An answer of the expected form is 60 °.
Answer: 65 °
